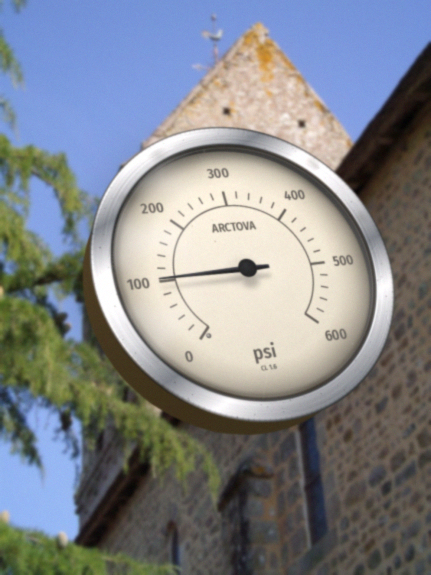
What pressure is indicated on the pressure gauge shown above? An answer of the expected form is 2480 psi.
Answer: 100 psi
